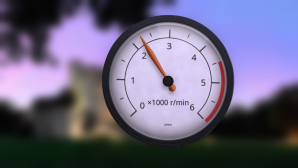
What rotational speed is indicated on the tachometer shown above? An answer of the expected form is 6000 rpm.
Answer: 2250 rpm
